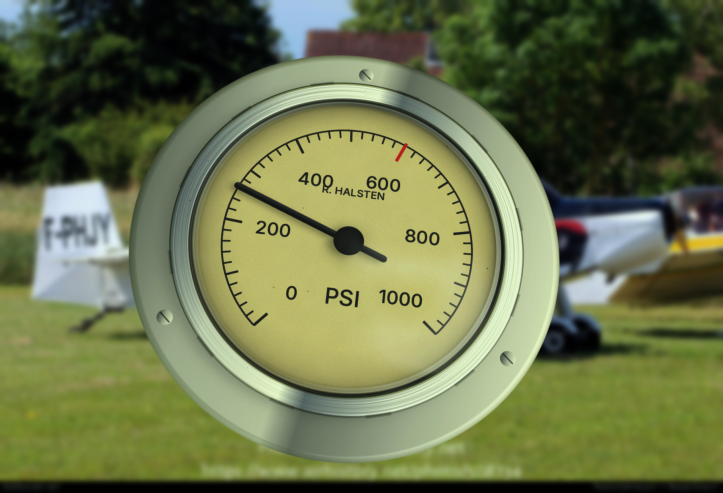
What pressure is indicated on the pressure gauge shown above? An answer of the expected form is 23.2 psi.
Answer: 260 psi
